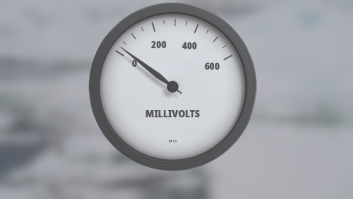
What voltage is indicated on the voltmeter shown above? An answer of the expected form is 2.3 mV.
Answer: 25 mV
